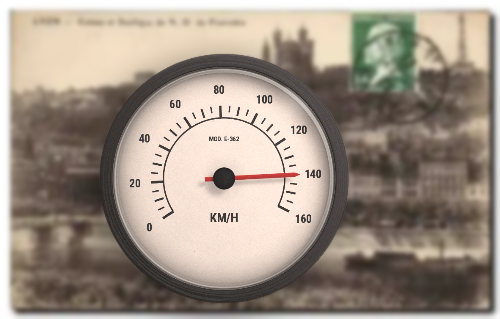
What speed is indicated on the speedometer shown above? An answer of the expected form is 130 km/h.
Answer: 140 km/h
